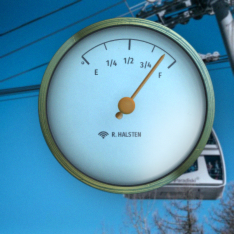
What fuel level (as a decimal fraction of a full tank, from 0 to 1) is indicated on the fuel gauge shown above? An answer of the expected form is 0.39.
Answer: 0.875
